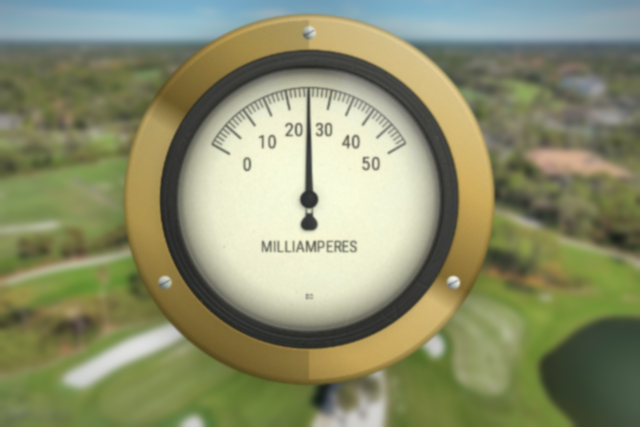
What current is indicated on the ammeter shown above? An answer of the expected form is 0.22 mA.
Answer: 25 mA
